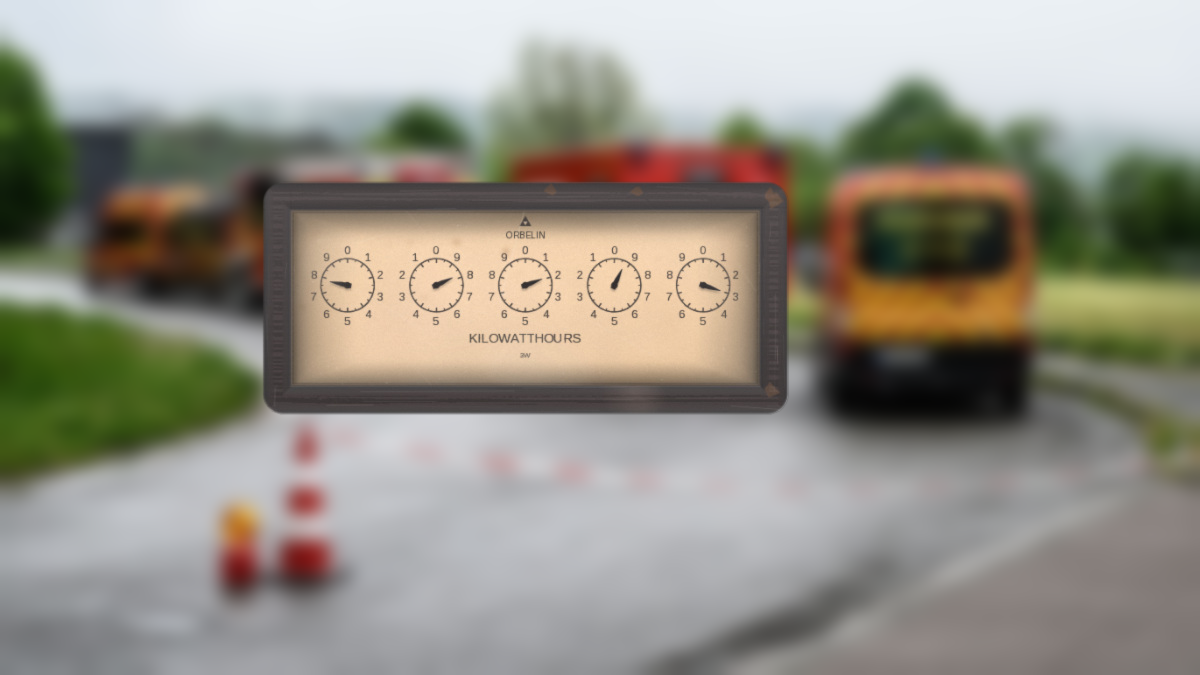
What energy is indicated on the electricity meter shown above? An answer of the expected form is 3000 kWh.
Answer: 78193 kWh
